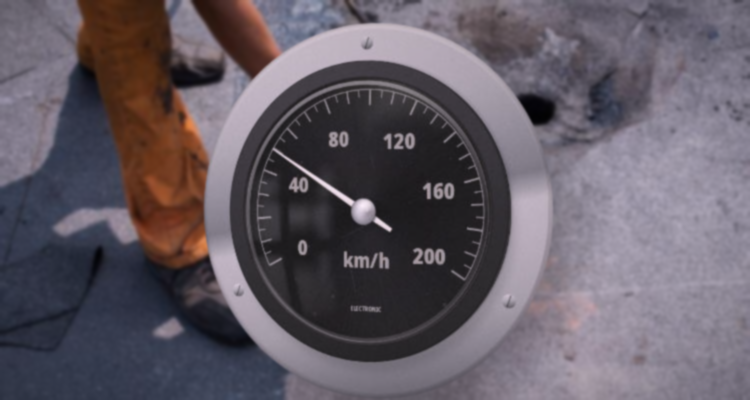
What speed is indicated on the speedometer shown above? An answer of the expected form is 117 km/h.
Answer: 50 km/h
